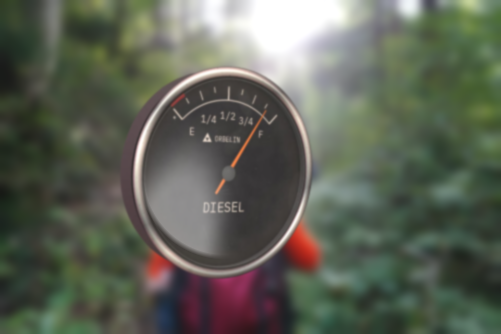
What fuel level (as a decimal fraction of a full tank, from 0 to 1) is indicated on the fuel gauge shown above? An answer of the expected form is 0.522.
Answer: 0.875
